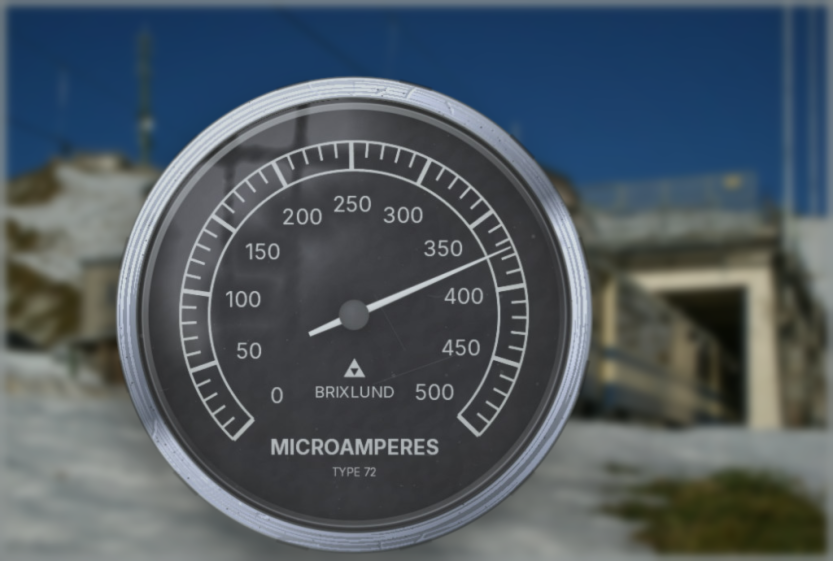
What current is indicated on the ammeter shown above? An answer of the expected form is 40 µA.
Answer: 375 µA
